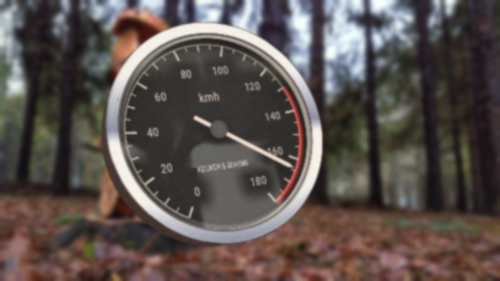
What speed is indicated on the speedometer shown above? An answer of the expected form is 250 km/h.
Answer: 165 km/h
